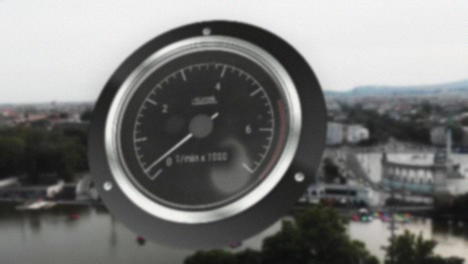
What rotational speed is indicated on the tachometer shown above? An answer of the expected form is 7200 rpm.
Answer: 200 rpm
